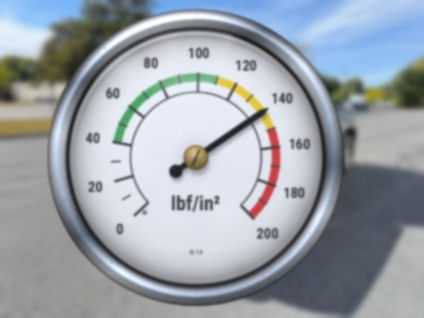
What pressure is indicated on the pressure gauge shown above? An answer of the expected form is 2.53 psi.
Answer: 140 psi
